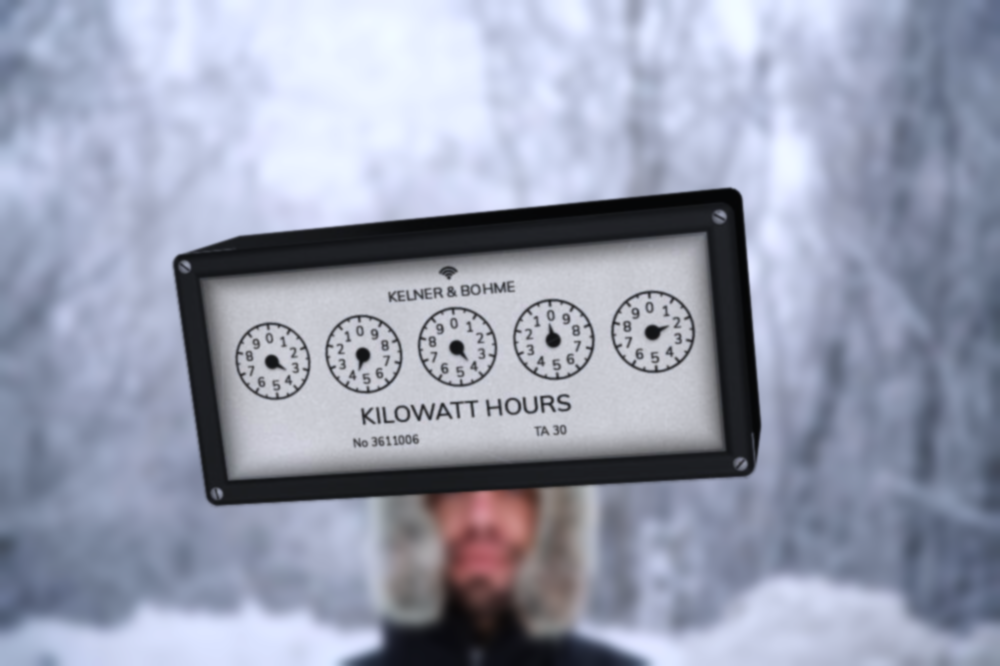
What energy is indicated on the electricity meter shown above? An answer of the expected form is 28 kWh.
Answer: 34402 kWh
